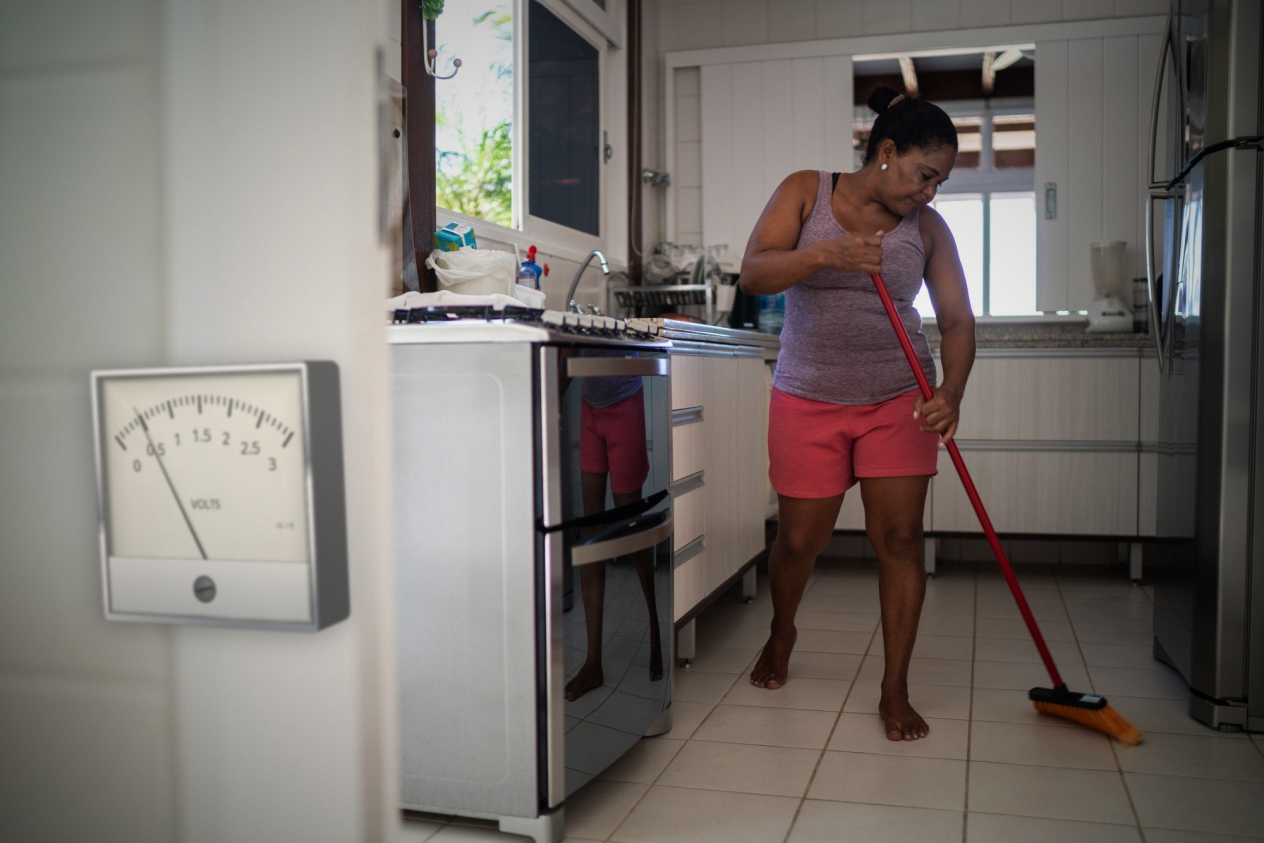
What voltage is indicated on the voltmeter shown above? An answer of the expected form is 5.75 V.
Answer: 0.5 V
